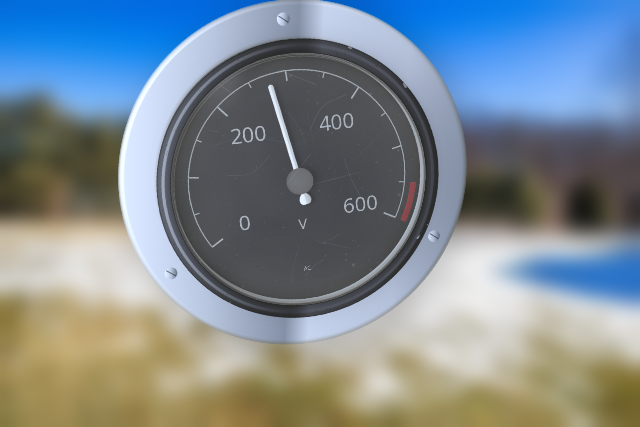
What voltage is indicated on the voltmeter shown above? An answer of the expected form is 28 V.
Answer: 275 V
